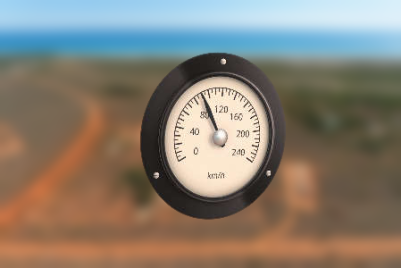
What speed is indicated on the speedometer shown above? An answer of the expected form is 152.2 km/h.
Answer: 90 km/h
